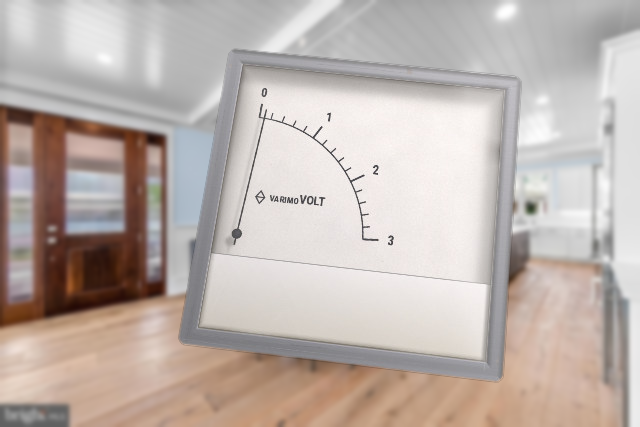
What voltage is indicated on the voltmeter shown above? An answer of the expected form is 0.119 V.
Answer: 0.1 V
